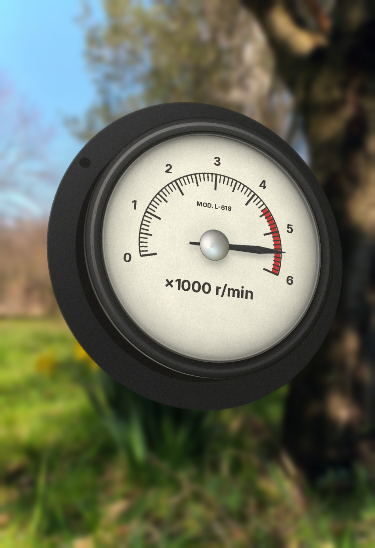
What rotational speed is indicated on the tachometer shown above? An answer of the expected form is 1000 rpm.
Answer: 5500 rpm
